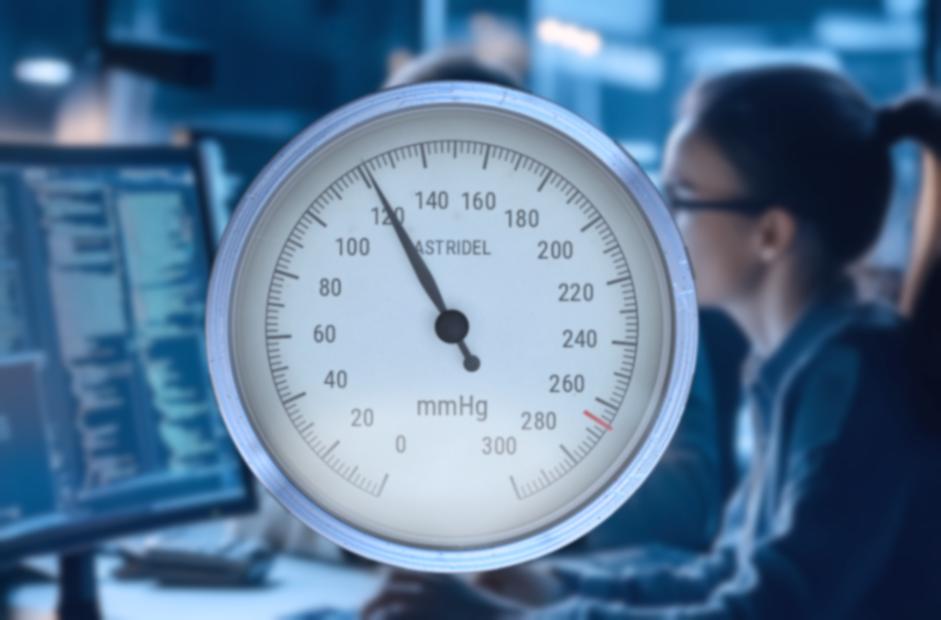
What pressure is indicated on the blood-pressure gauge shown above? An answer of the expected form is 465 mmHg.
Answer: 122 mmHg
